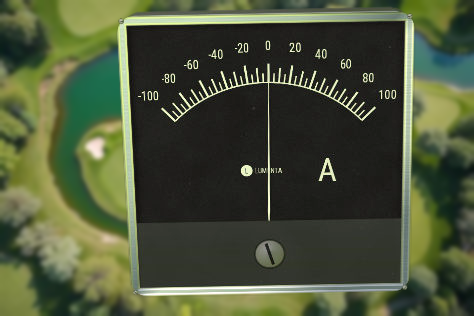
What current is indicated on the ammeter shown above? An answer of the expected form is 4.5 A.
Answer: 0 A
